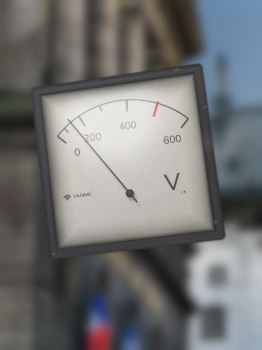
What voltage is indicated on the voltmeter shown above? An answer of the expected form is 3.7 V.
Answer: 150 V
